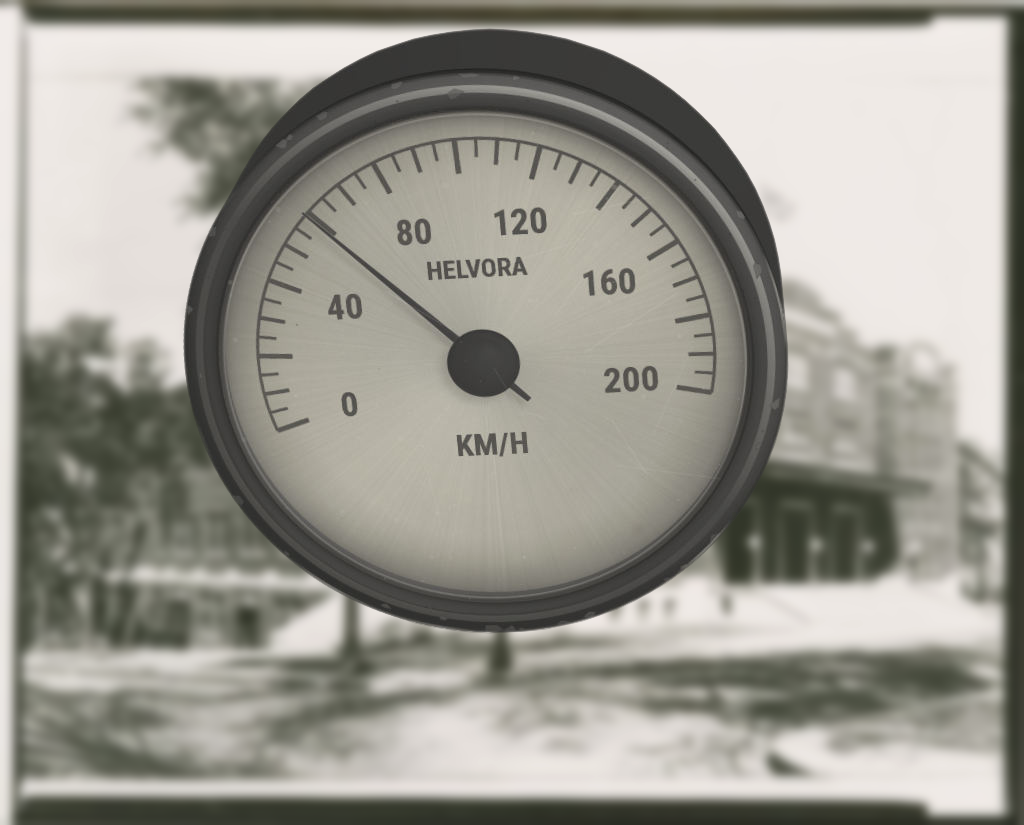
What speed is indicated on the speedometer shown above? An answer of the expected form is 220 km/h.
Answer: 60 km/h
